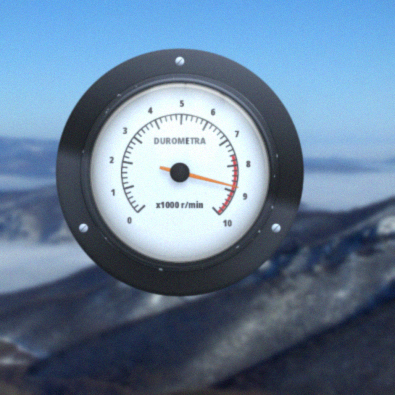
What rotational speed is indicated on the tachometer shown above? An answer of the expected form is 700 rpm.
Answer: 8800 rpm
